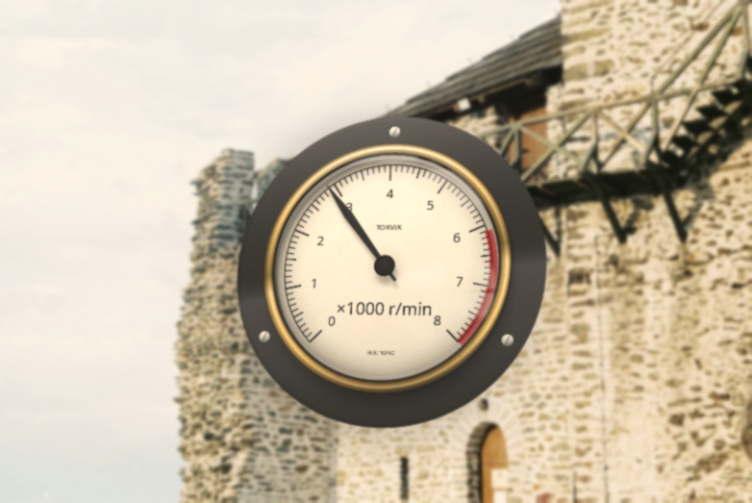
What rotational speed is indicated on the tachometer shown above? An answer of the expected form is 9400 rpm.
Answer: 2900 rpm
